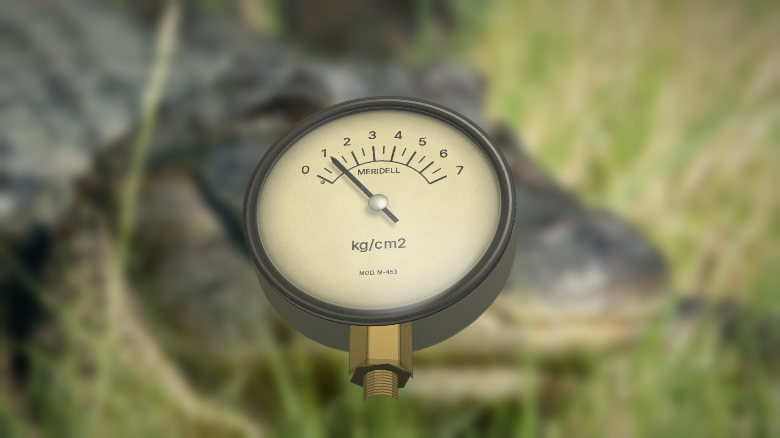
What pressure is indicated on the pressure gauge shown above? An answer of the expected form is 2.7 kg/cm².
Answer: 1 kg/cm²
